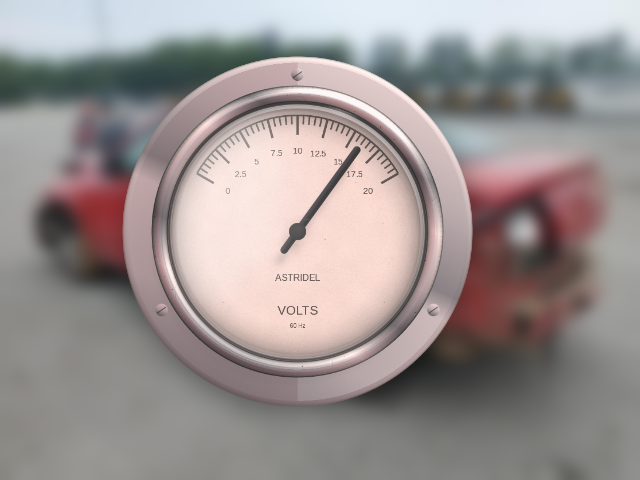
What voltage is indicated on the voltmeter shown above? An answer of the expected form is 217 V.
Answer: 16 V
